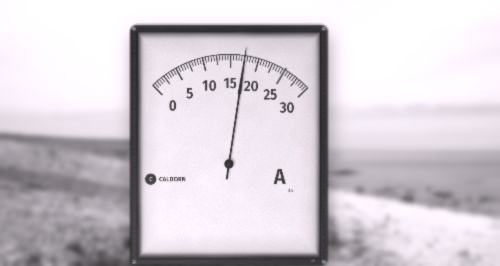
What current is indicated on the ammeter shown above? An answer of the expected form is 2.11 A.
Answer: 17.5 A
